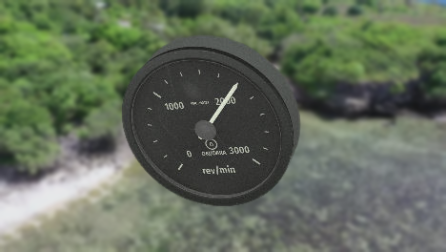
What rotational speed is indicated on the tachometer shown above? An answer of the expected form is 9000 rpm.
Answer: 2000 rpm
